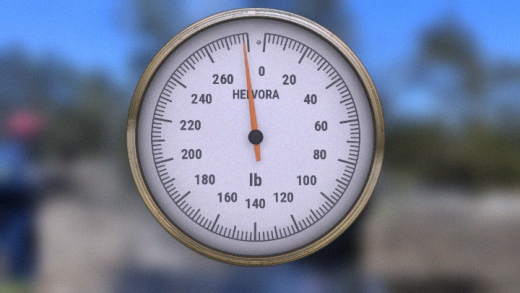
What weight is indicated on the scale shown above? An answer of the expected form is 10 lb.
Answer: 278 lb
